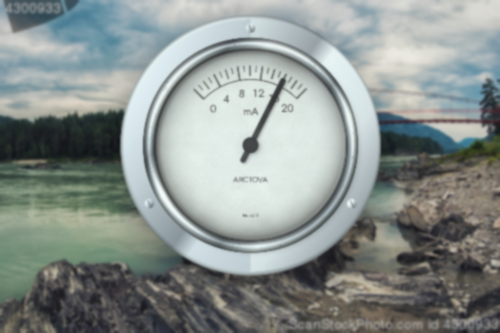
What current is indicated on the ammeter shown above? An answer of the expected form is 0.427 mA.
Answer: 16 mA
